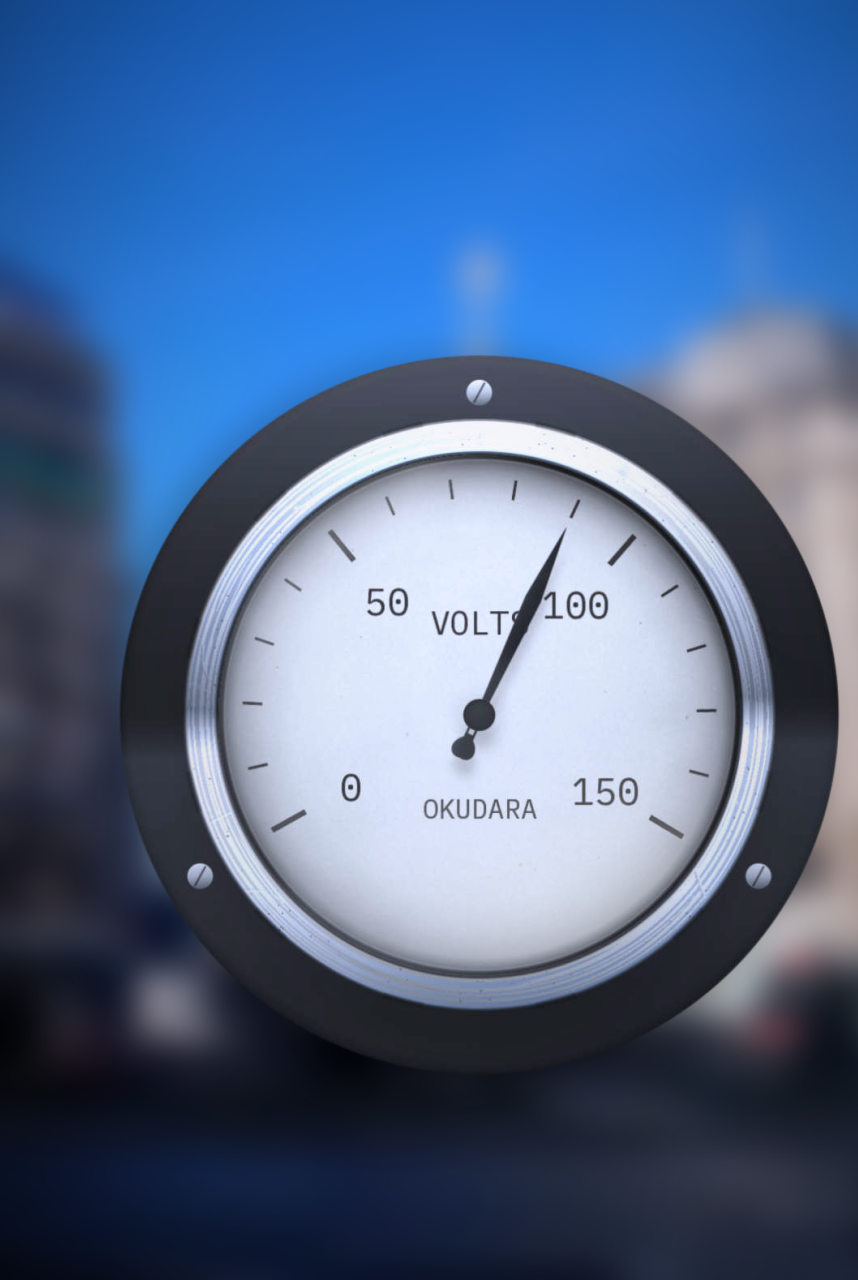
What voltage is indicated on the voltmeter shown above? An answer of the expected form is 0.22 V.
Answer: 90 V
